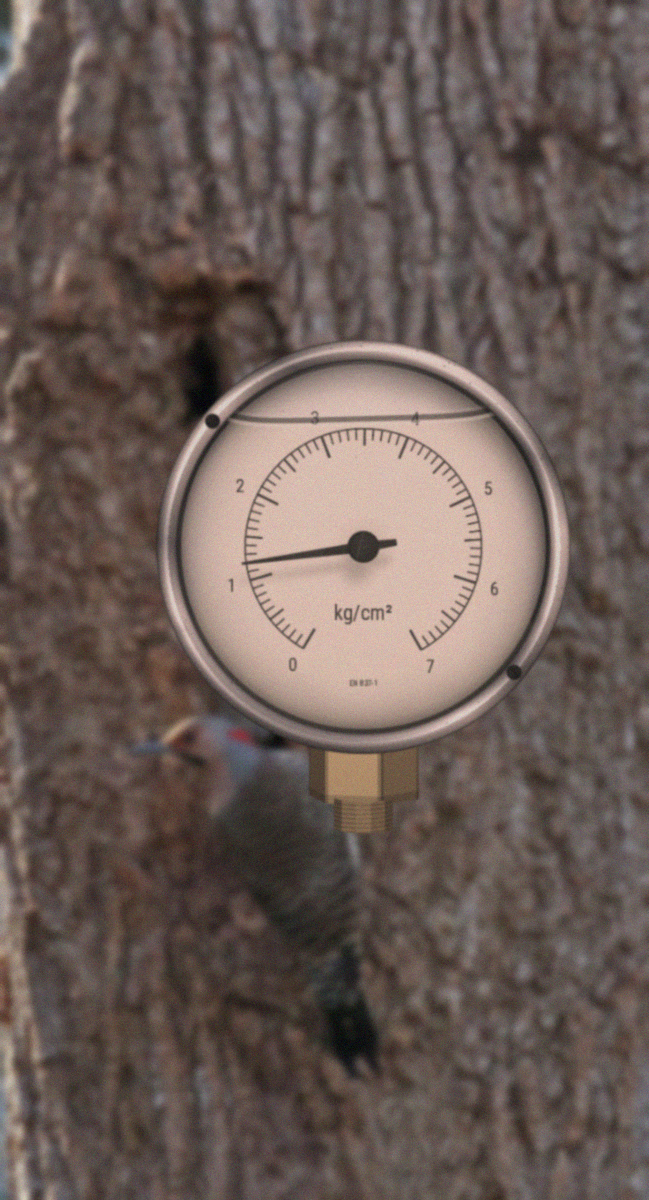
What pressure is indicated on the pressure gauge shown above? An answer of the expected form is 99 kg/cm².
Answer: 1.2 kg/cm²
